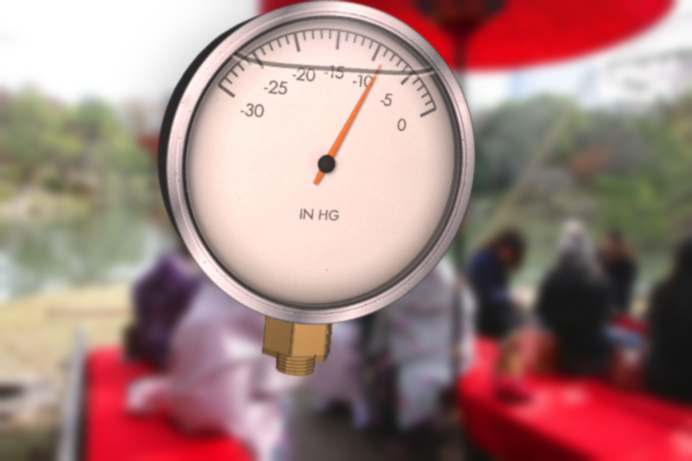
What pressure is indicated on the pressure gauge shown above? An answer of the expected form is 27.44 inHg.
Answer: -9 inHg
